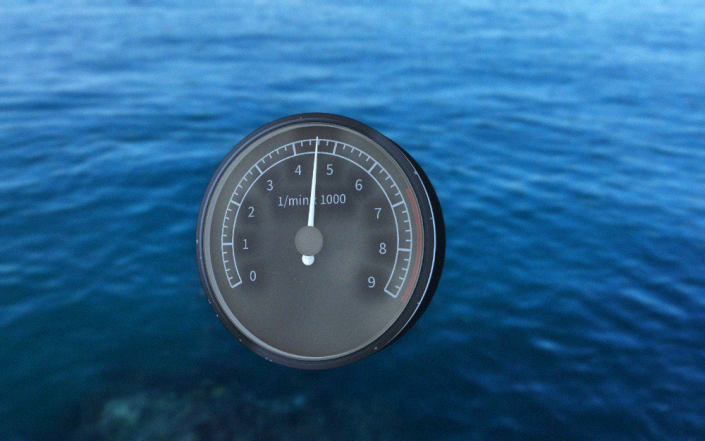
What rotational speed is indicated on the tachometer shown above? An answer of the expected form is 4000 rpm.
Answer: 4600 rpm
